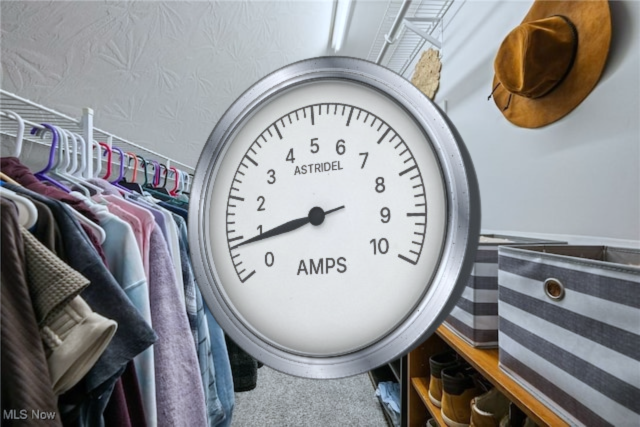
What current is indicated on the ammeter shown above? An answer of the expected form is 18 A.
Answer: 0.8 A
